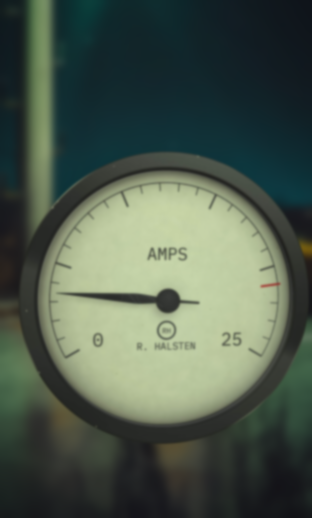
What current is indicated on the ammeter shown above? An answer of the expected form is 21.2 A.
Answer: 3.5 A
